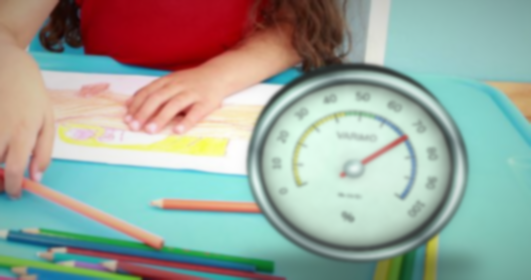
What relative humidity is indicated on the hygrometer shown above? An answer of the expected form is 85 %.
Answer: 70 %
